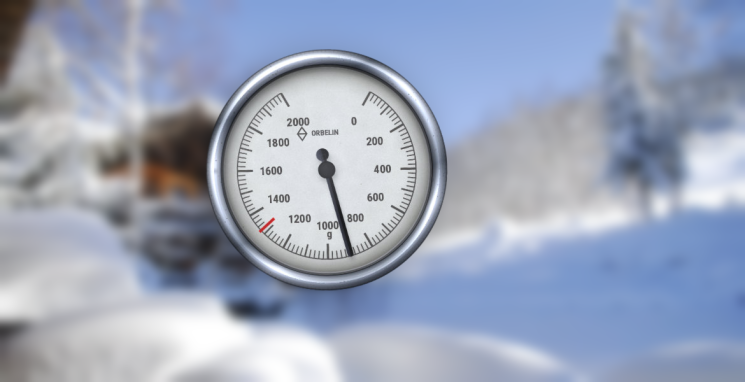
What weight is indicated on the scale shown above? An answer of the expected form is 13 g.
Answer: 900 g
